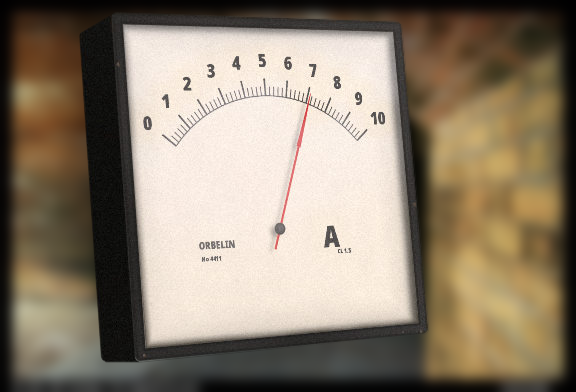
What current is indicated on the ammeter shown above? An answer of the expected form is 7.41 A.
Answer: 7 A
